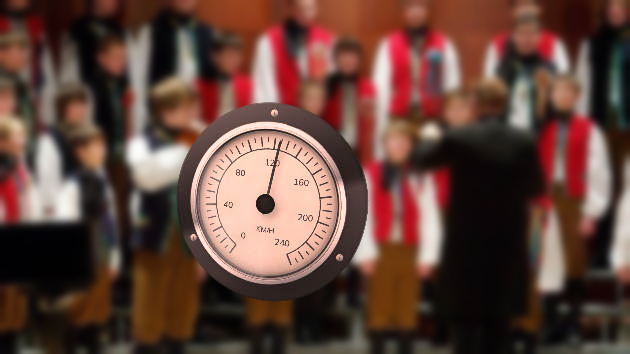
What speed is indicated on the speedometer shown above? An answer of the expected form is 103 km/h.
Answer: 125 km/h
